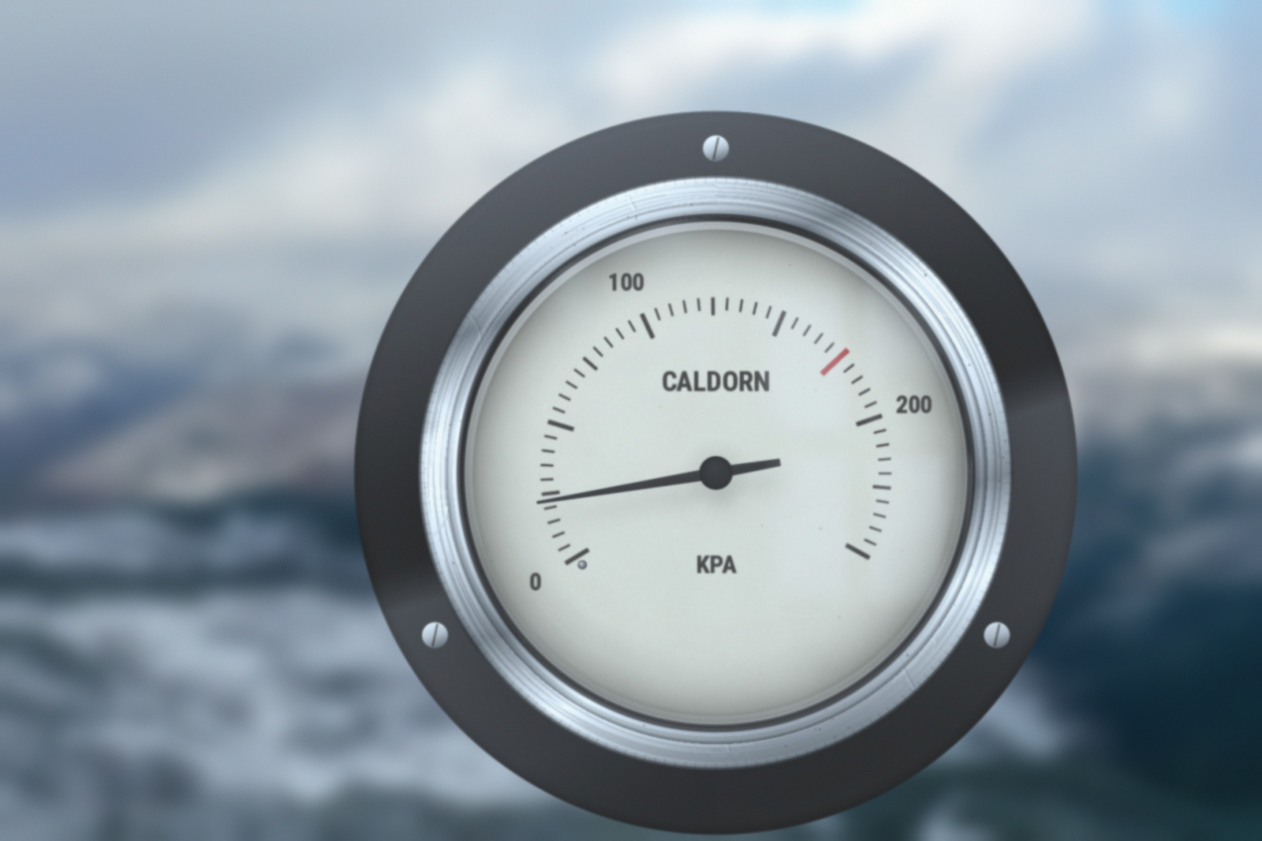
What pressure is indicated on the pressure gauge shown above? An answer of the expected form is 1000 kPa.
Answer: 22.5 kPa
